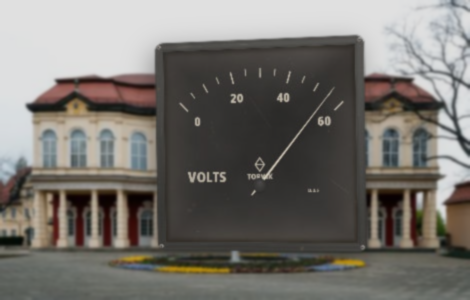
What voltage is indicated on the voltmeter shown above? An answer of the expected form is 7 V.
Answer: 55 V
